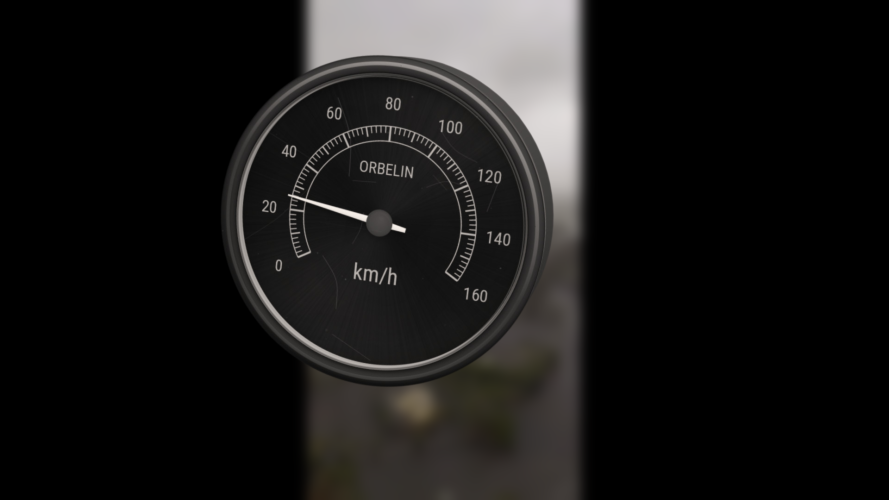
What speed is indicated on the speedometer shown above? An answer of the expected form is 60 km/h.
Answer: 26 km/h
